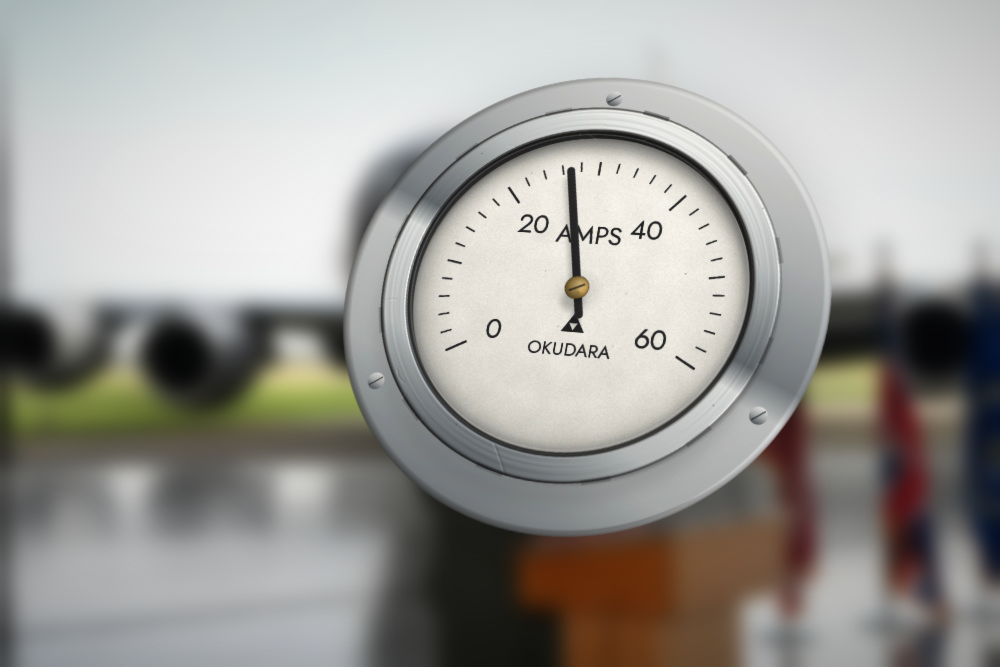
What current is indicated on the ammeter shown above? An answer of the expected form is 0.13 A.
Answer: 27 A
